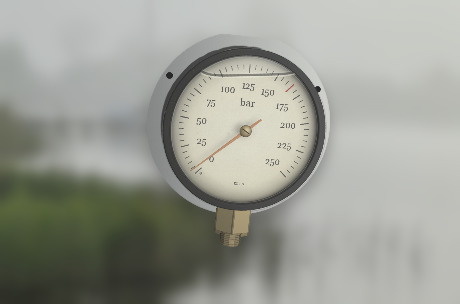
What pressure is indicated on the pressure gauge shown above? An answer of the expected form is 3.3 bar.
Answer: 5 bar
